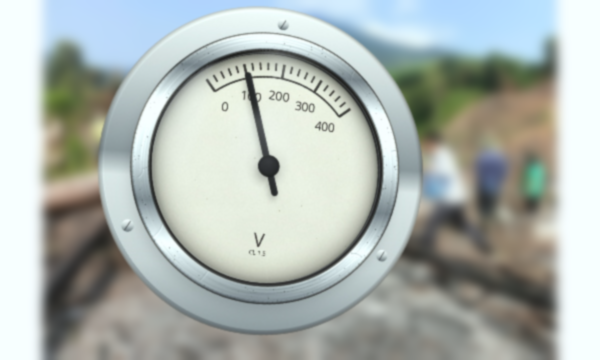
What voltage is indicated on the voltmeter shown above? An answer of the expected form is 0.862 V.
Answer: 100 V
